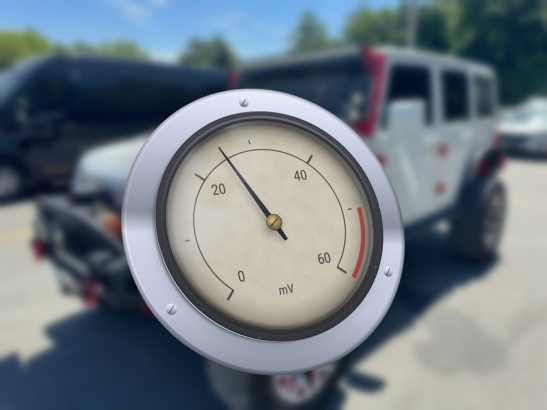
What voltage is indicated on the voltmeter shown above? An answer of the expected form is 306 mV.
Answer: 25 mV
